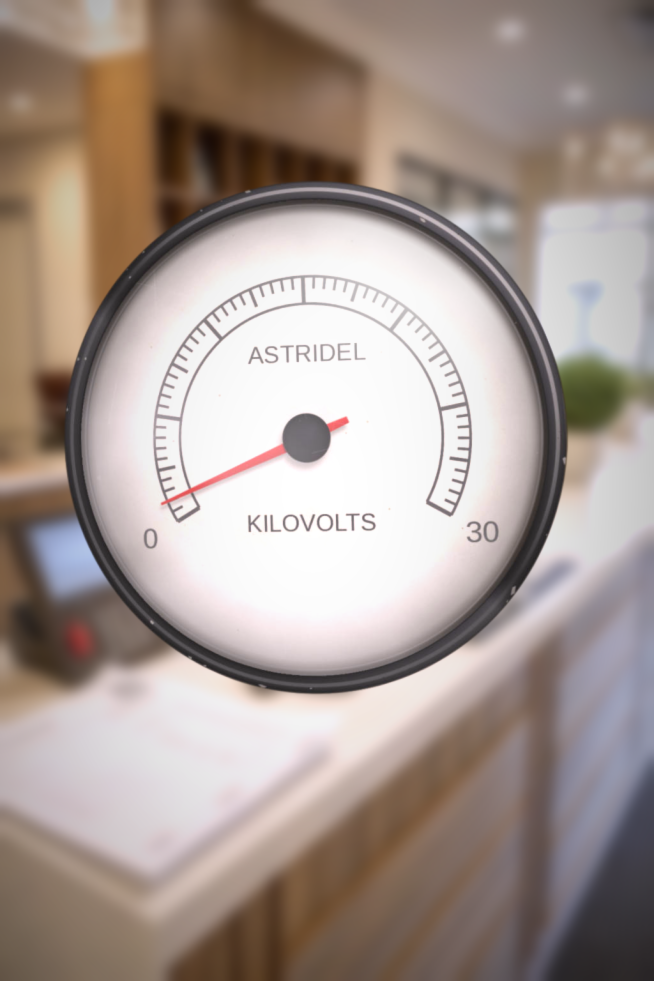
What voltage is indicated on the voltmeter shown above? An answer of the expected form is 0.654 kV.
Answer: 1 kV
